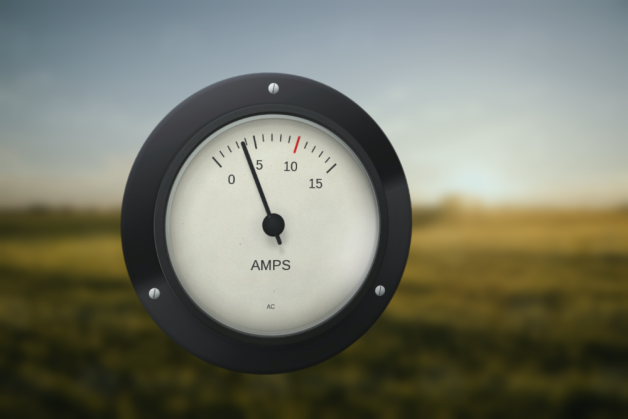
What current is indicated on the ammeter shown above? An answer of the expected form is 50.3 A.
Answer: 3.5 A
